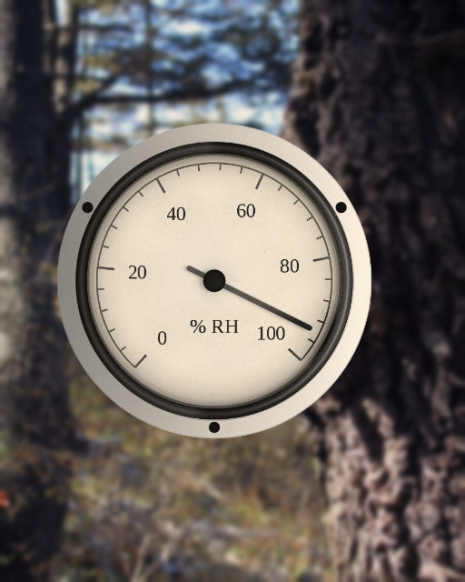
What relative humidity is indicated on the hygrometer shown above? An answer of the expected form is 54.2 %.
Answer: 94 %
